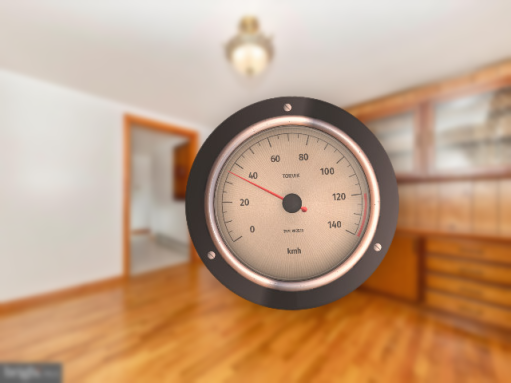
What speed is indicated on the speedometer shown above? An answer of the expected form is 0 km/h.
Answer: 35 km/h
